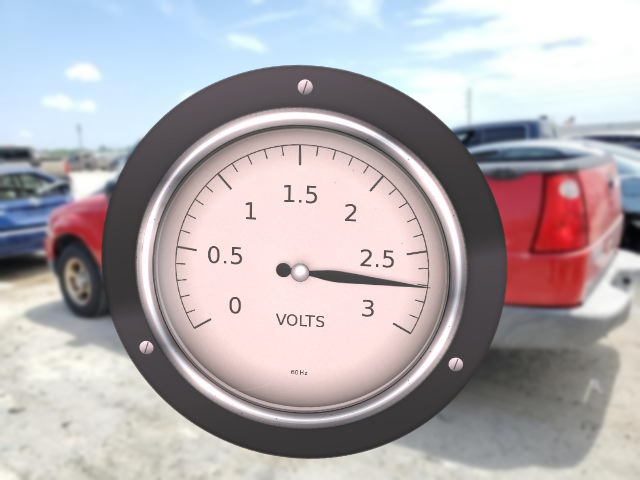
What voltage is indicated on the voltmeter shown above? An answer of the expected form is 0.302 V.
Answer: 2.7 V
